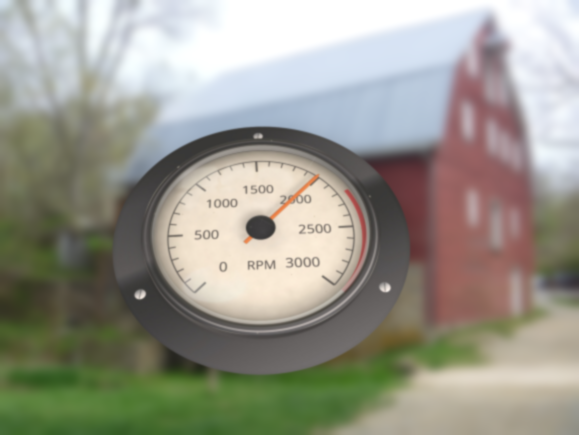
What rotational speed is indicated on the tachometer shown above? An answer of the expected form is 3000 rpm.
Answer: 2000 rpm
